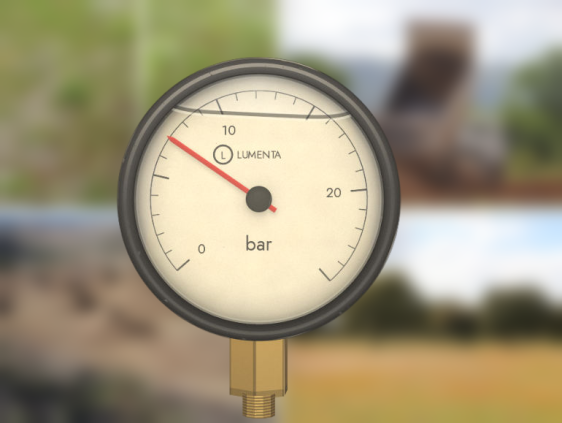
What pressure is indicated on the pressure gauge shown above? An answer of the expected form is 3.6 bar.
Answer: 7 bar
